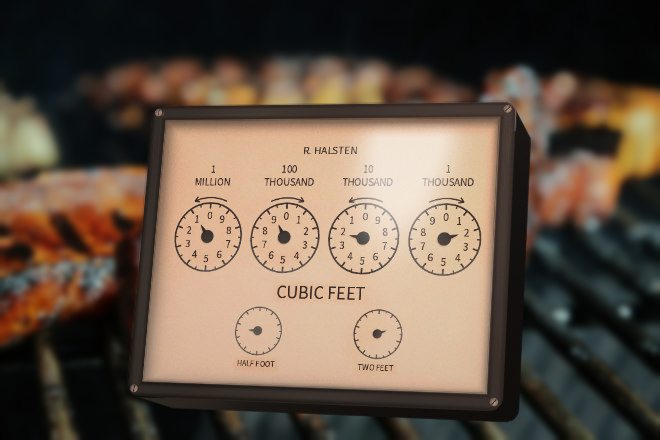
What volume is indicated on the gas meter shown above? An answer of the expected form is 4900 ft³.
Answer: 92200 ft³
